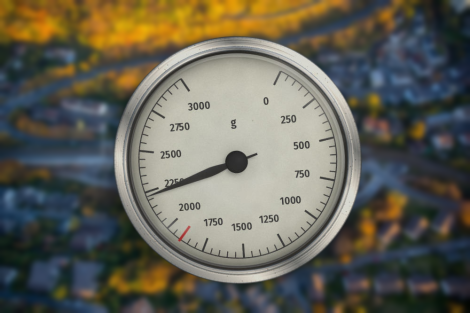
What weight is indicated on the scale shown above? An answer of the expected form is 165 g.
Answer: 2225 g
